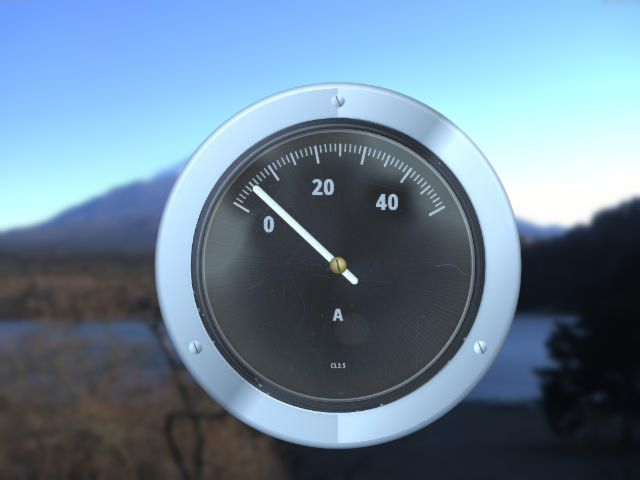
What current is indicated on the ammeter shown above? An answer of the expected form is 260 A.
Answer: 5 A
